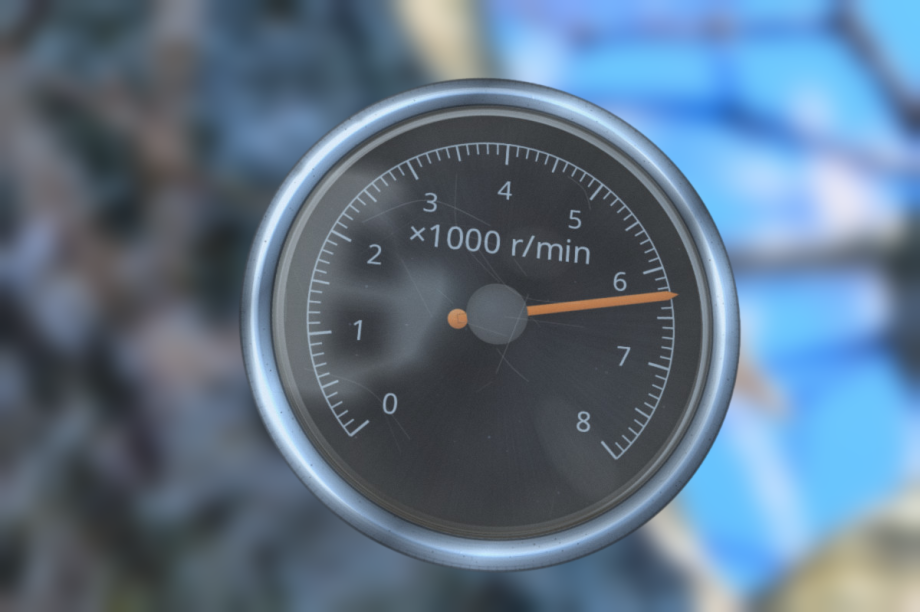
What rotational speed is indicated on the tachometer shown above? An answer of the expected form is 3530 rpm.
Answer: 6300 rpm
